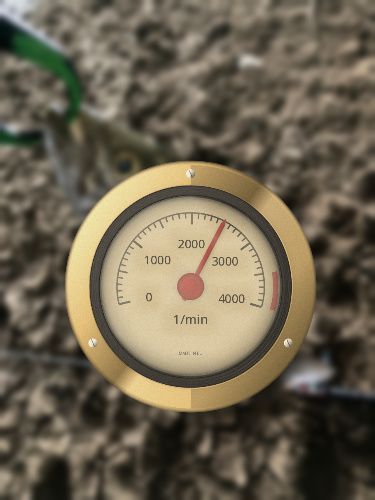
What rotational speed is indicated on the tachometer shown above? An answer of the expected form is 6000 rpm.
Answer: 2500 rpm
